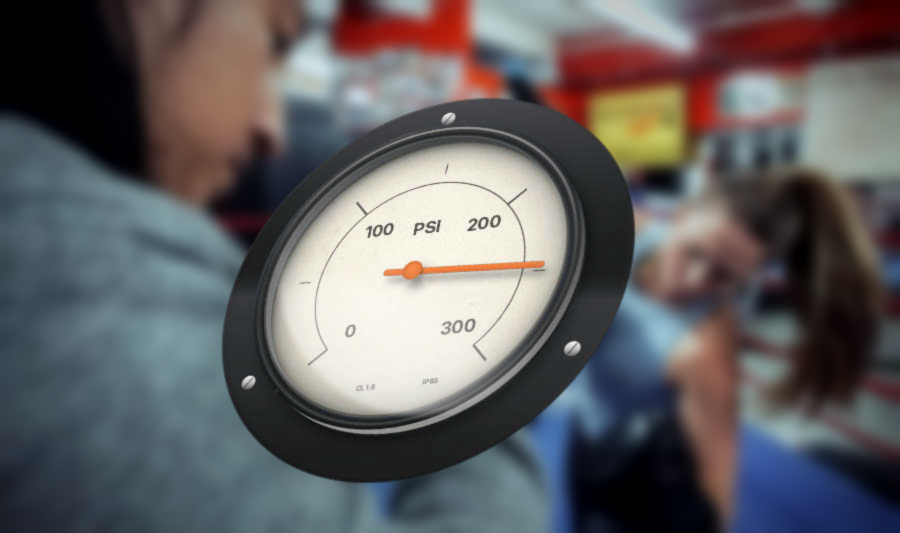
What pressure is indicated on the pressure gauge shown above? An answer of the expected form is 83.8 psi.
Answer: 250 psi
